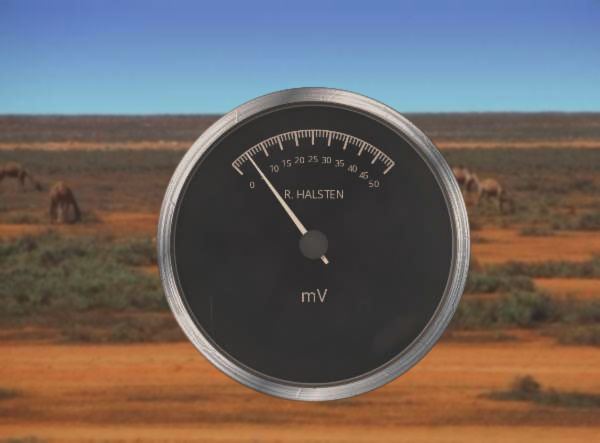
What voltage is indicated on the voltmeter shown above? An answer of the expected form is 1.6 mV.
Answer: 5 mV
